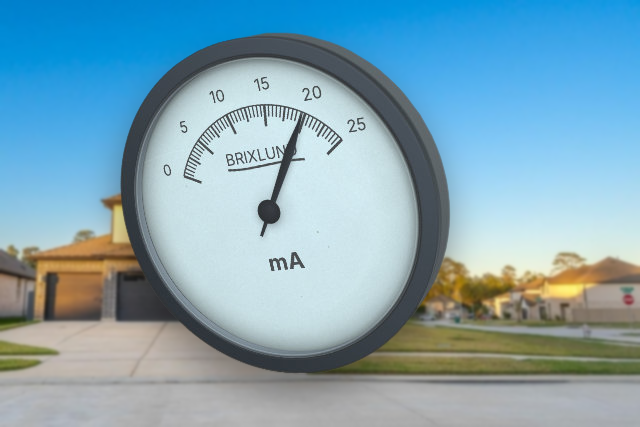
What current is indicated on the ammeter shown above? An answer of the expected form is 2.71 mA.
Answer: 20 mA
